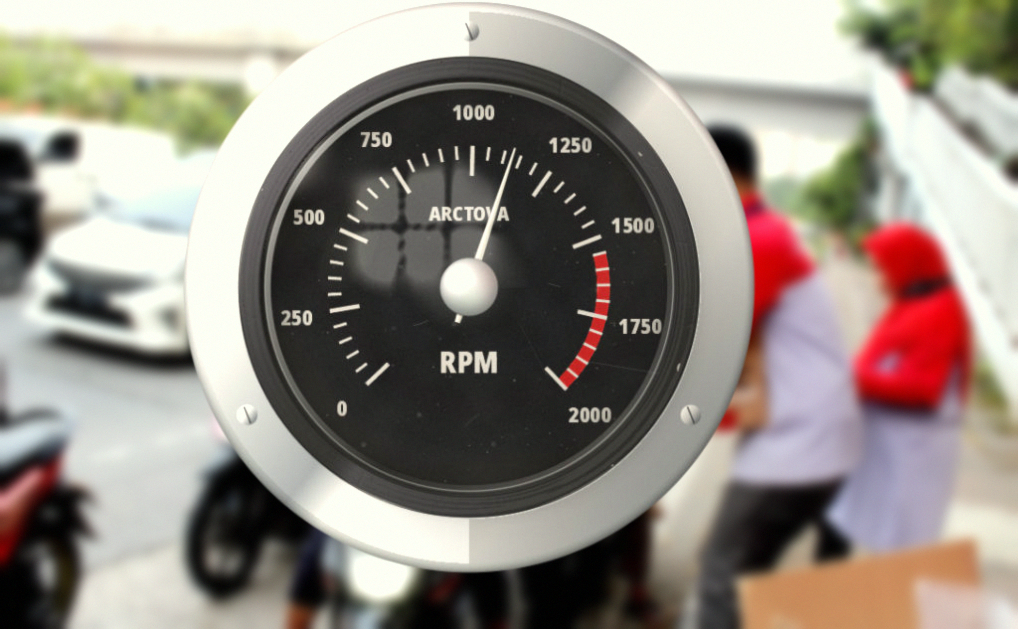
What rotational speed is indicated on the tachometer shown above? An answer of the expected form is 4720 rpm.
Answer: 1125 rpm
